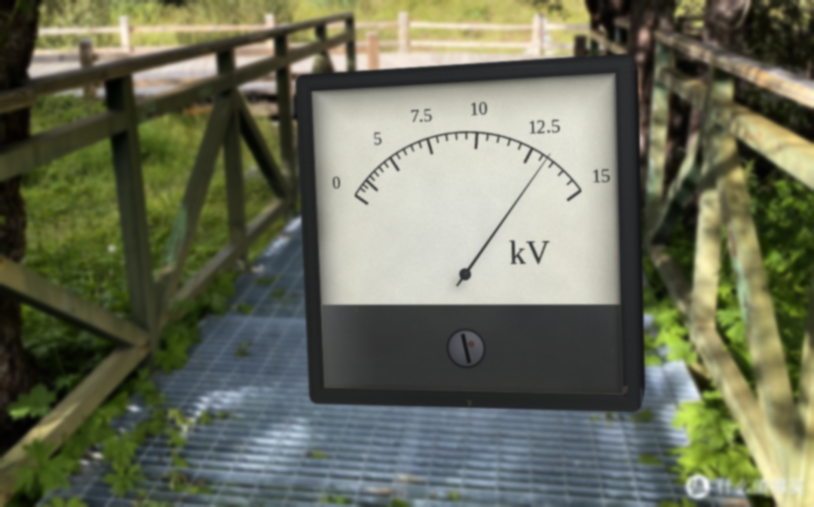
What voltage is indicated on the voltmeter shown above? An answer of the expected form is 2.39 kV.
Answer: 13.25 kV
